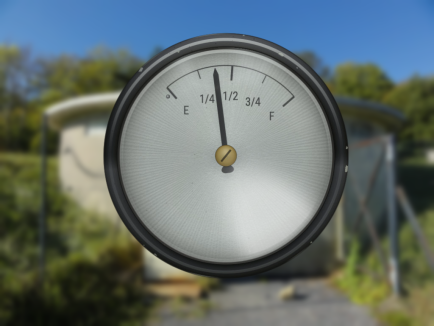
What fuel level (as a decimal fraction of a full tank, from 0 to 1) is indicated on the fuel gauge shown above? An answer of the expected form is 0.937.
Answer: 0.375
